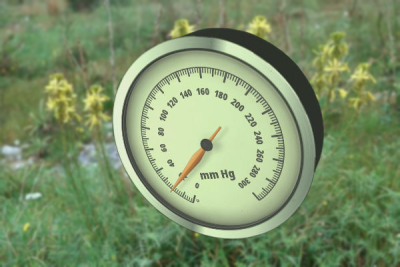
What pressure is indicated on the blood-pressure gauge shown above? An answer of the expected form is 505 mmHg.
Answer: 20 mmHg
